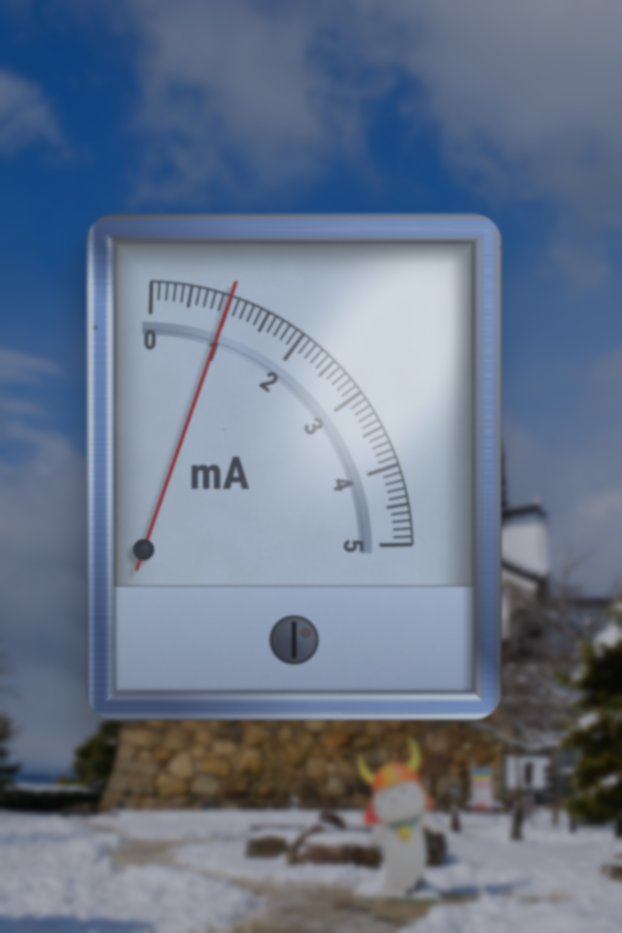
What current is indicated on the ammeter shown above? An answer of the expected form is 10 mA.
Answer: 1 mA
